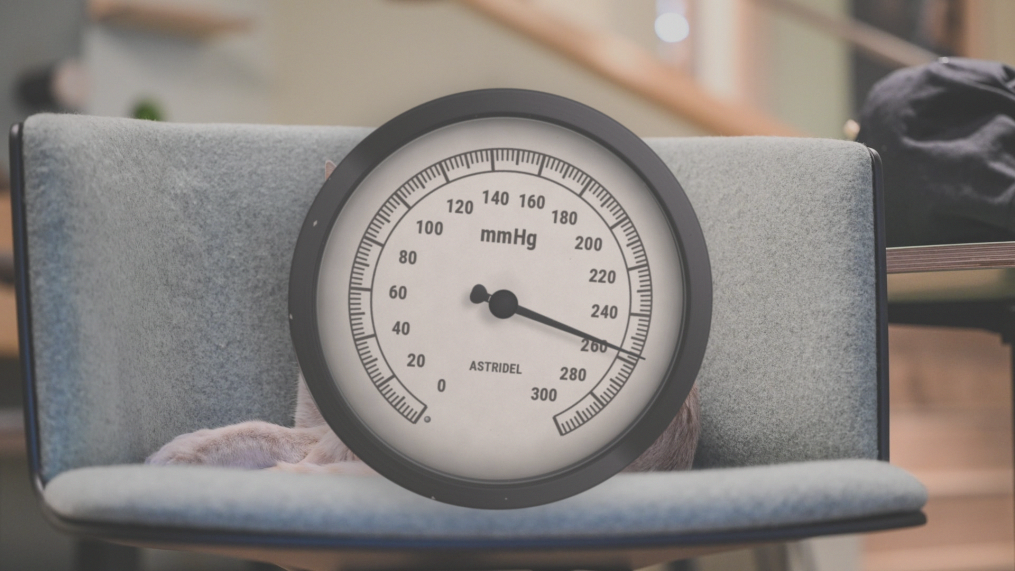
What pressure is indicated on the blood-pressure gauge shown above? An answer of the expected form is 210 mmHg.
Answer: 256 mmHg
